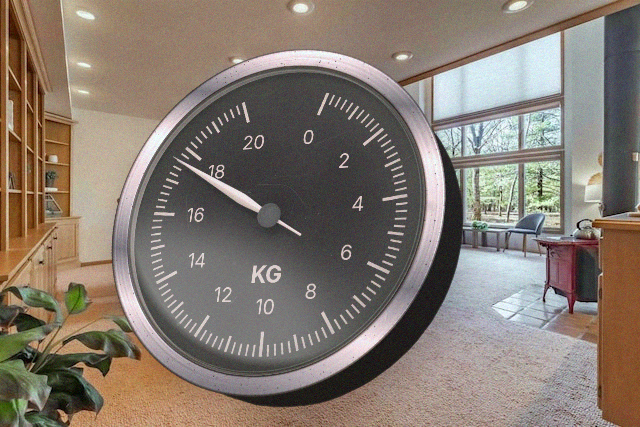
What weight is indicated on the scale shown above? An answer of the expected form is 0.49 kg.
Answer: 17.6 kg
